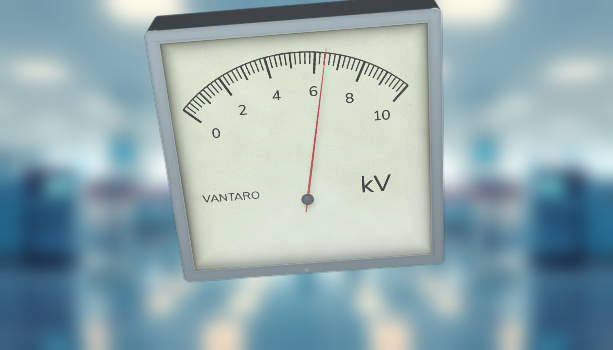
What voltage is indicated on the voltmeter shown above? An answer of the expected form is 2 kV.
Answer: 6.4 kV
